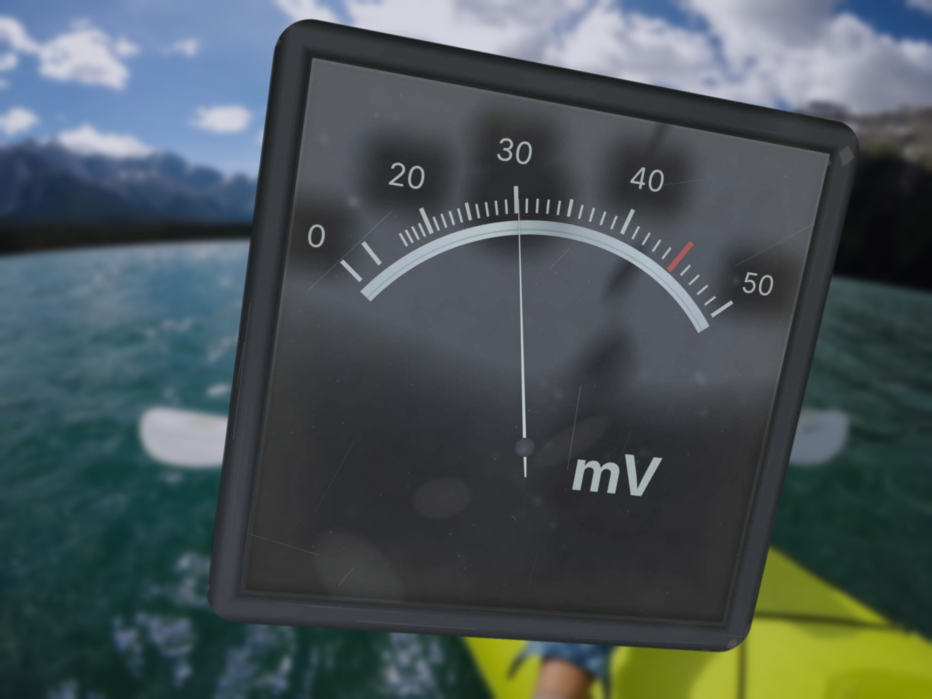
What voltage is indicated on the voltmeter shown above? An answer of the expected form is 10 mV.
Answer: 30 mV
